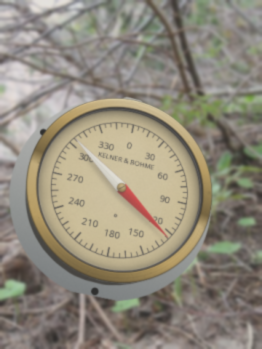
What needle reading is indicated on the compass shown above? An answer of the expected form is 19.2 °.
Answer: 125 °
